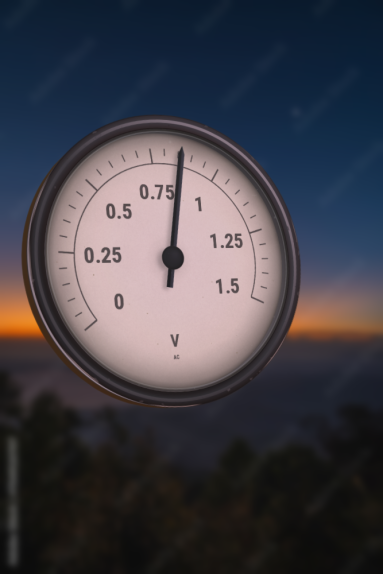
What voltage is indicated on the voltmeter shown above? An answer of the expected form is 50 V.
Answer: 0.85 V
